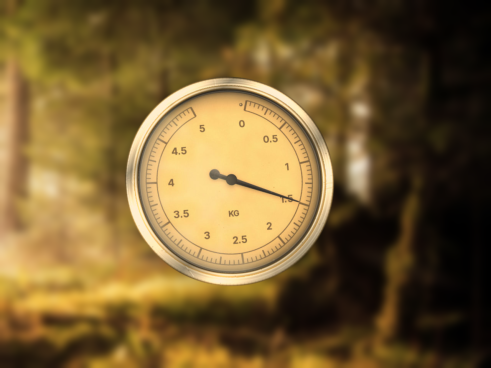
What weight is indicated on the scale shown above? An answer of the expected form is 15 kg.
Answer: 1.5 kg
